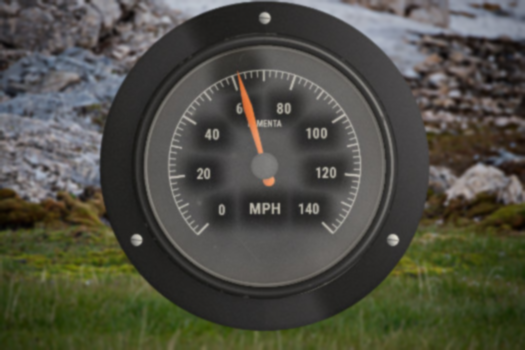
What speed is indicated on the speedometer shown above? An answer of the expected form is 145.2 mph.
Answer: 62 mph
